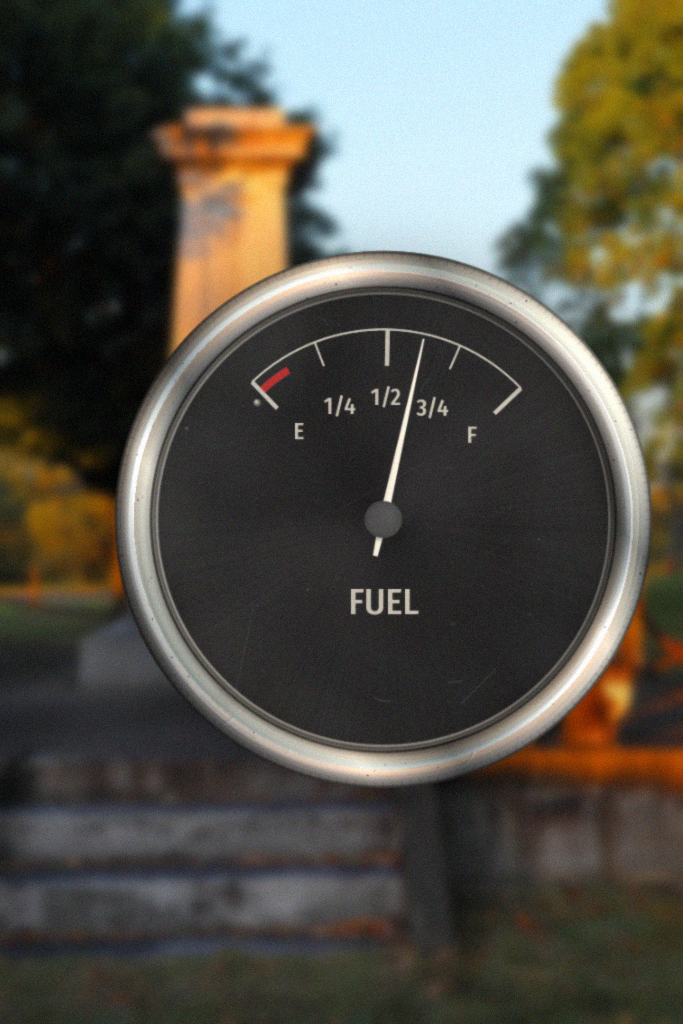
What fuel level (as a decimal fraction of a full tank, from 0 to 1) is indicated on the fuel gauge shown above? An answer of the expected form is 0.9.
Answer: 0.625
